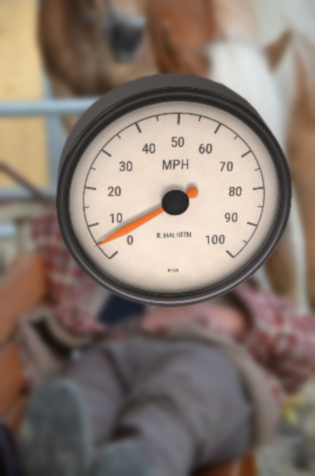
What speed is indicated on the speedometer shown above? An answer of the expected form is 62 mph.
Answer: 5 mph
